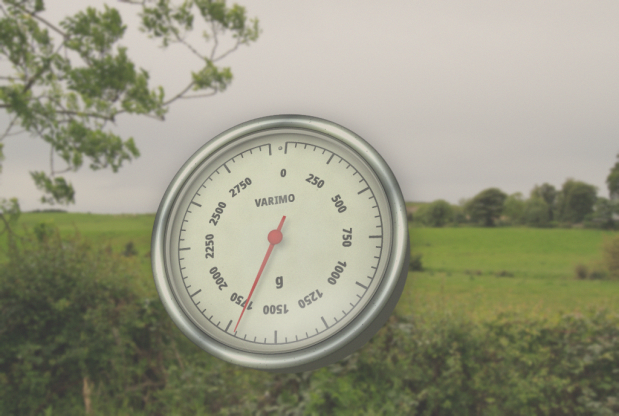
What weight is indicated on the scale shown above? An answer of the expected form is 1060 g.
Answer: 1700 g
